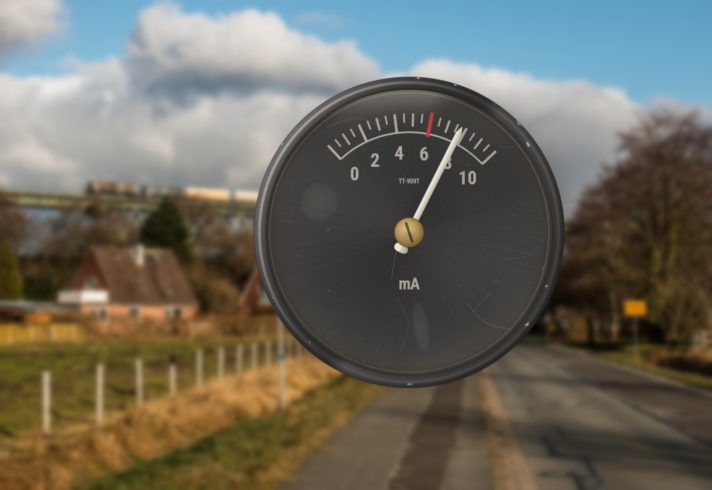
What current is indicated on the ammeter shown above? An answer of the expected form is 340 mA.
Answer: 7.75 mA
